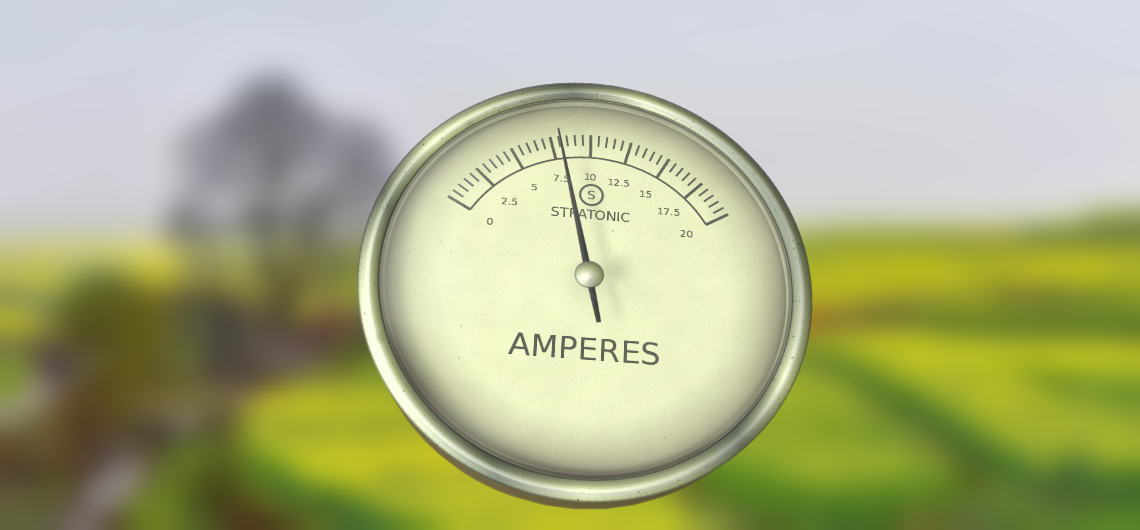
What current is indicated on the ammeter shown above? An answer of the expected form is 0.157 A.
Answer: 8 A
